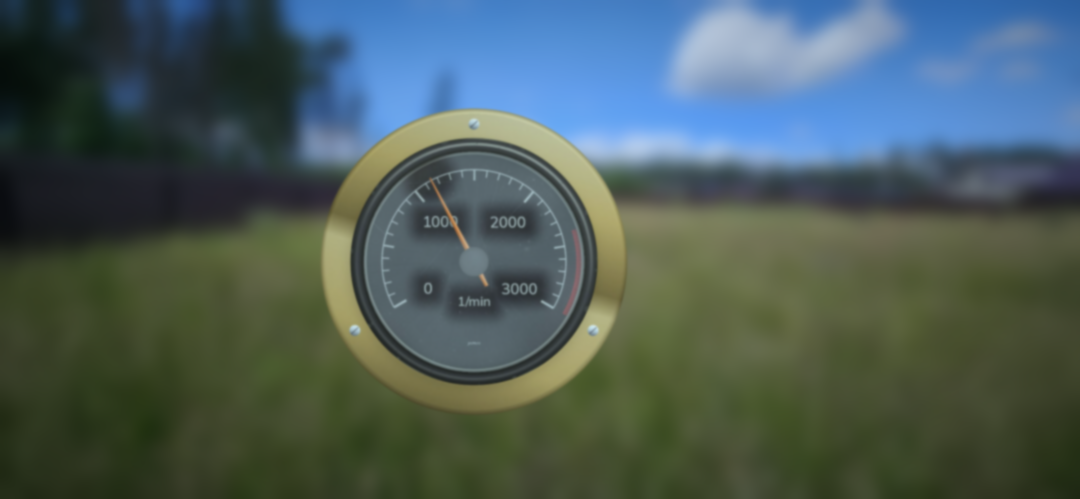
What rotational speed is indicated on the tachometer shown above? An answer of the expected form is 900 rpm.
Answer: 1150 rpm
